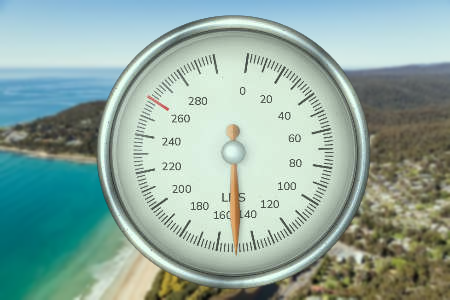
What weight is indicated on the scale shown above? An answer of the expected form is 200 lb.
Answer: 150 lb
